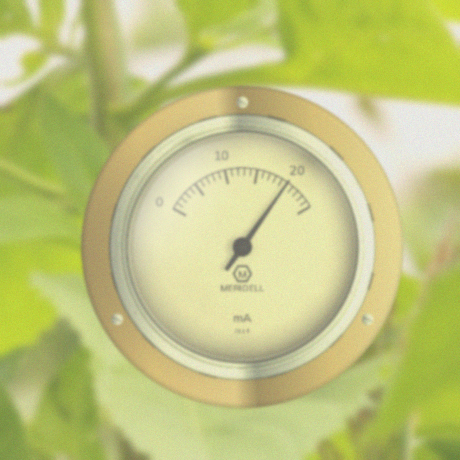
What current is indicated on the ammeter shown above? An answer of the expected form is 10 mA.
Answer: 20 mA
